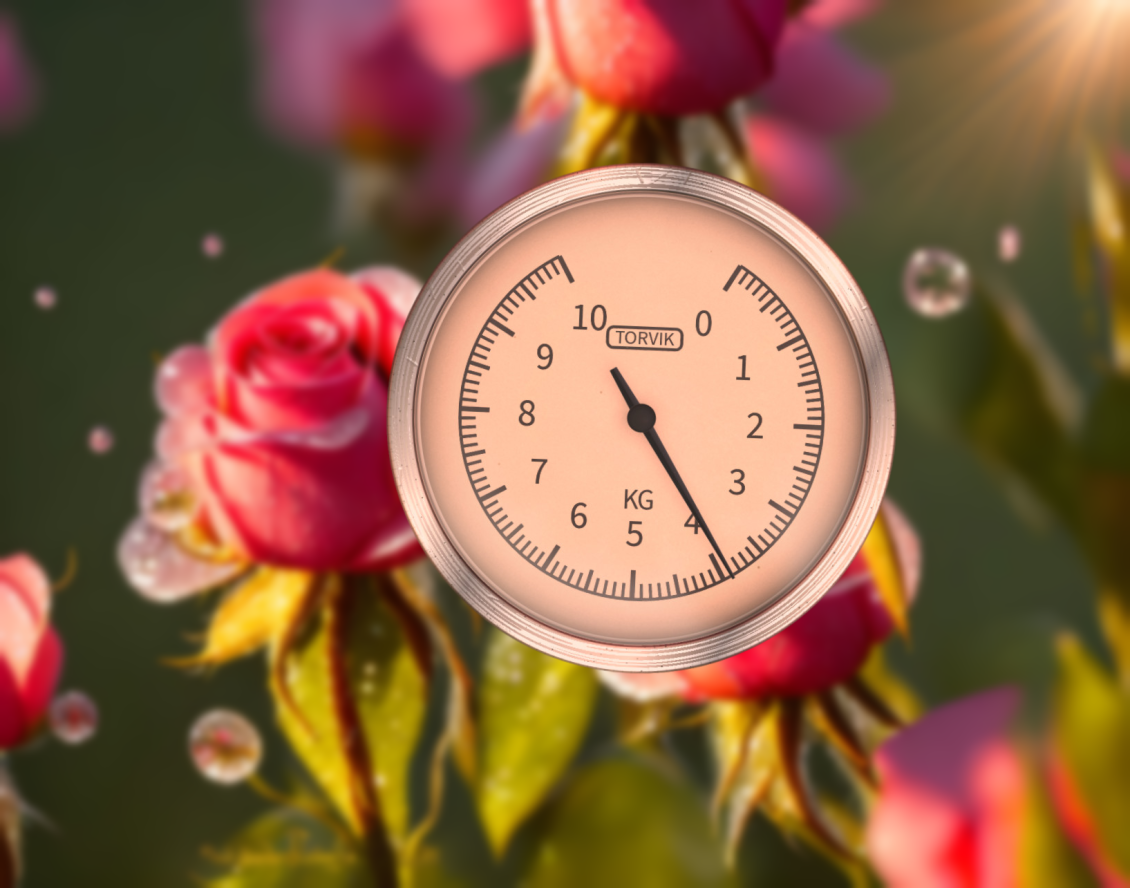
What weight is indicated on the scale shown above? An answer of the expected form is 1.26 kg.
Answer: 3.9 kg
